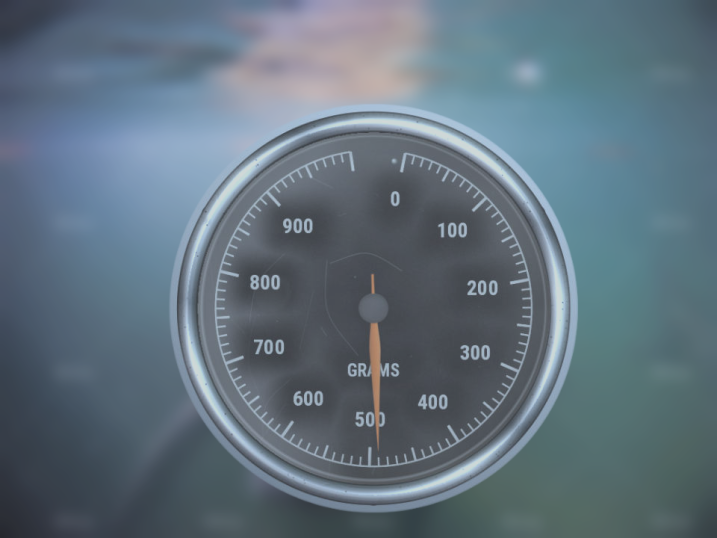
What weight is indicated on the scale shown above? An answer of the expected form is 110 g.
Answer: 490 g
